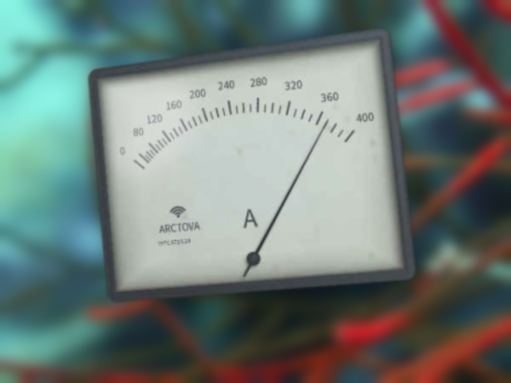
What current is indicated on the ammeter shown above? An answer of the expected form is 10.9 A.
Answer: 370 A
